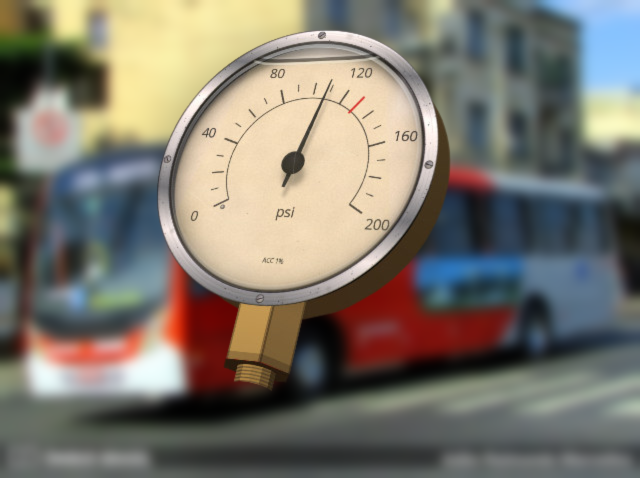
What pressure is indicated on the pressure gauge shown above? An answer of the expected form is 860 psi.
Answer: 110 psi
